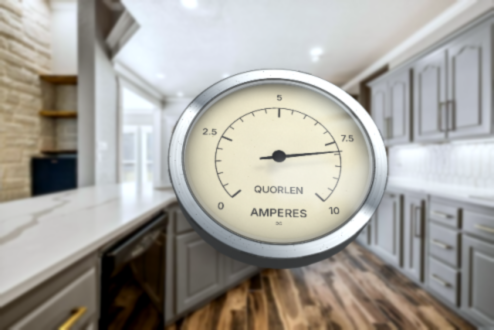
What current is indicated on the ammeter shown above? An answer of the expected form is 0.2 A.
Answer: 8 A
